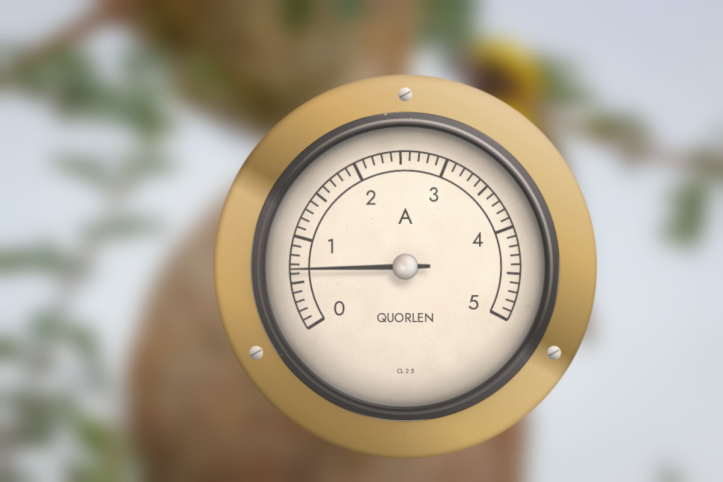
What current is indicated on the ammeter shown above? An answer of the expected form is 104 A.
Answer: 0.65 A
